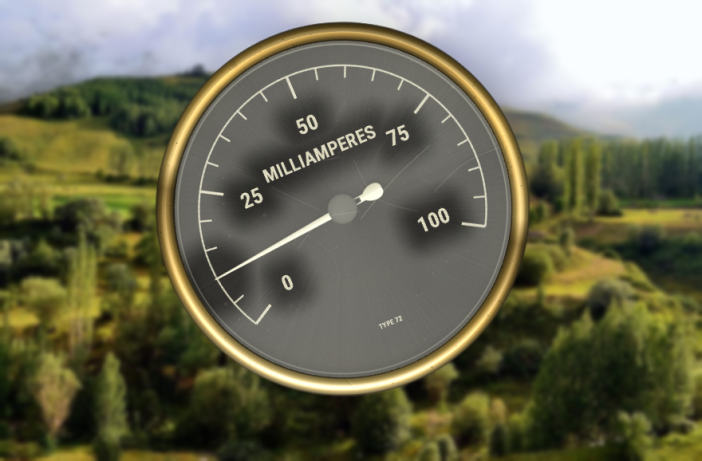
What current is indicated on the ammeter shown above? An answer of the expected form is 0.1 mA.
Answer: 10 mA
